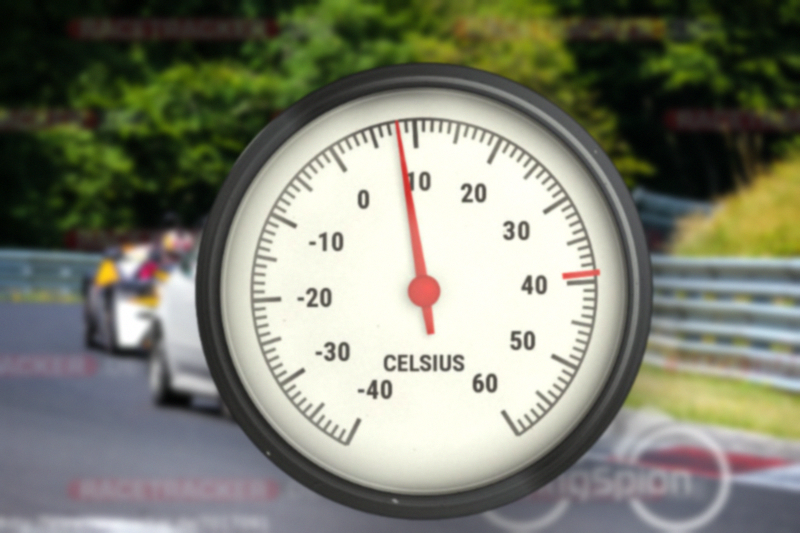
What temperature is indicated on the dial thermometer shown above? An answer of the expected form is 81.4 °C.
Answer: 8 °C
